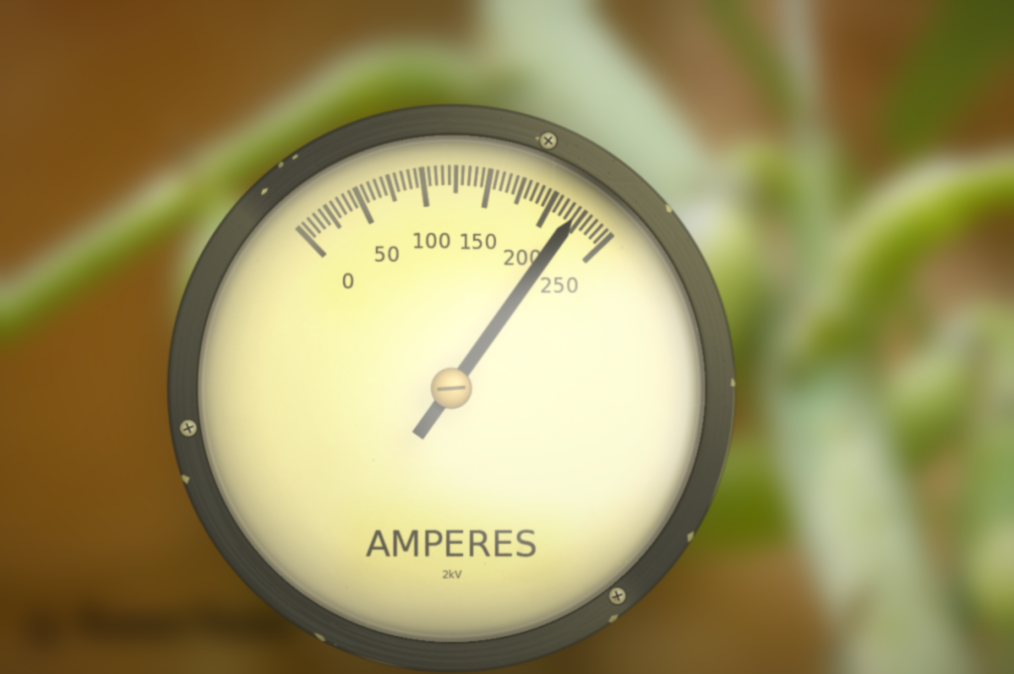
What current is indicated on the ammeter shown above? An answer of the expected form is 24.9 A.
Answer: 220 A
